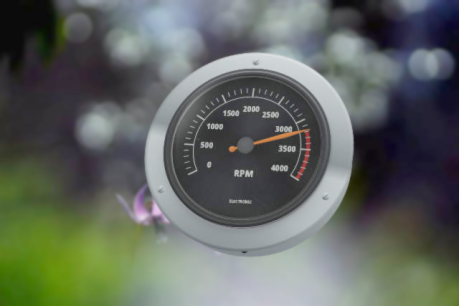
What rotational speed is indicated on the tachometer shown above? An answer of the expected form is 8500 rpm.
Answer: 3200 rpm
